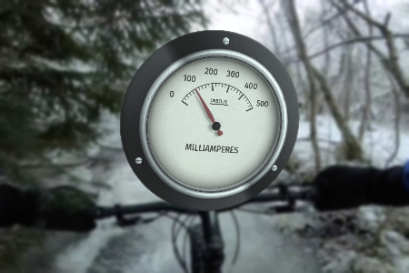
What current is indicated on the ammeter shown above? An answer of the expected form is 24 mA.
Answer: 100 mA
